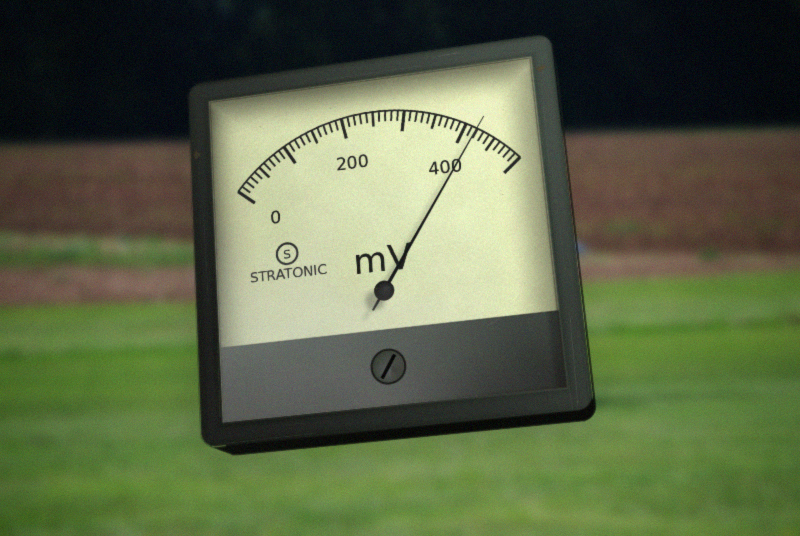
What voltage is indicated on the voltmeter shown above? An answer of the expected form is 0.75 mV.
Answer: 420 mV
